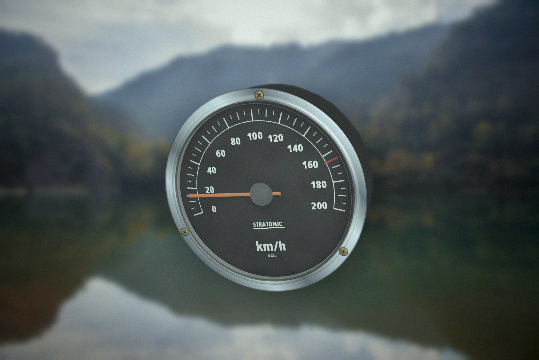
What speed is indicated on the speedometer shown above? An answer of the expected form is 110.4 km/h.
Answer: 15 km/h
